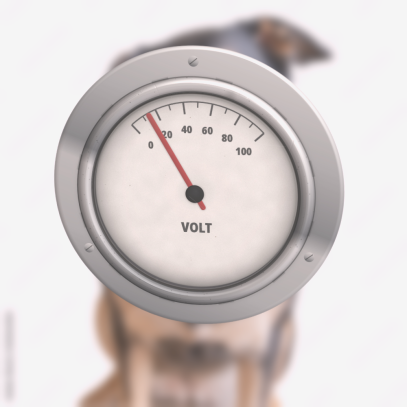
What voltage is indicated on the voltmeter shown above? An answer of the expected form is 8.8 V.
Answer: 15 V
